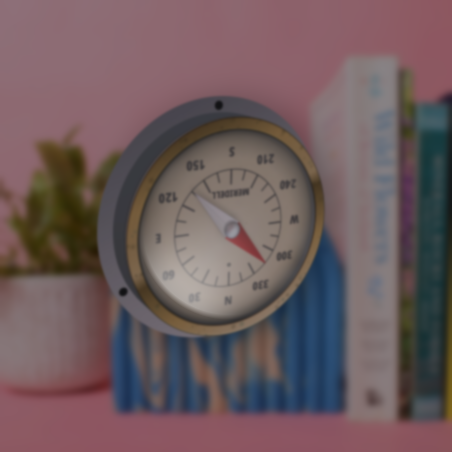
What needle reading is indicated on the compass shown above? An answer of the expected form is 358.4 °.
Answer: 315 °
